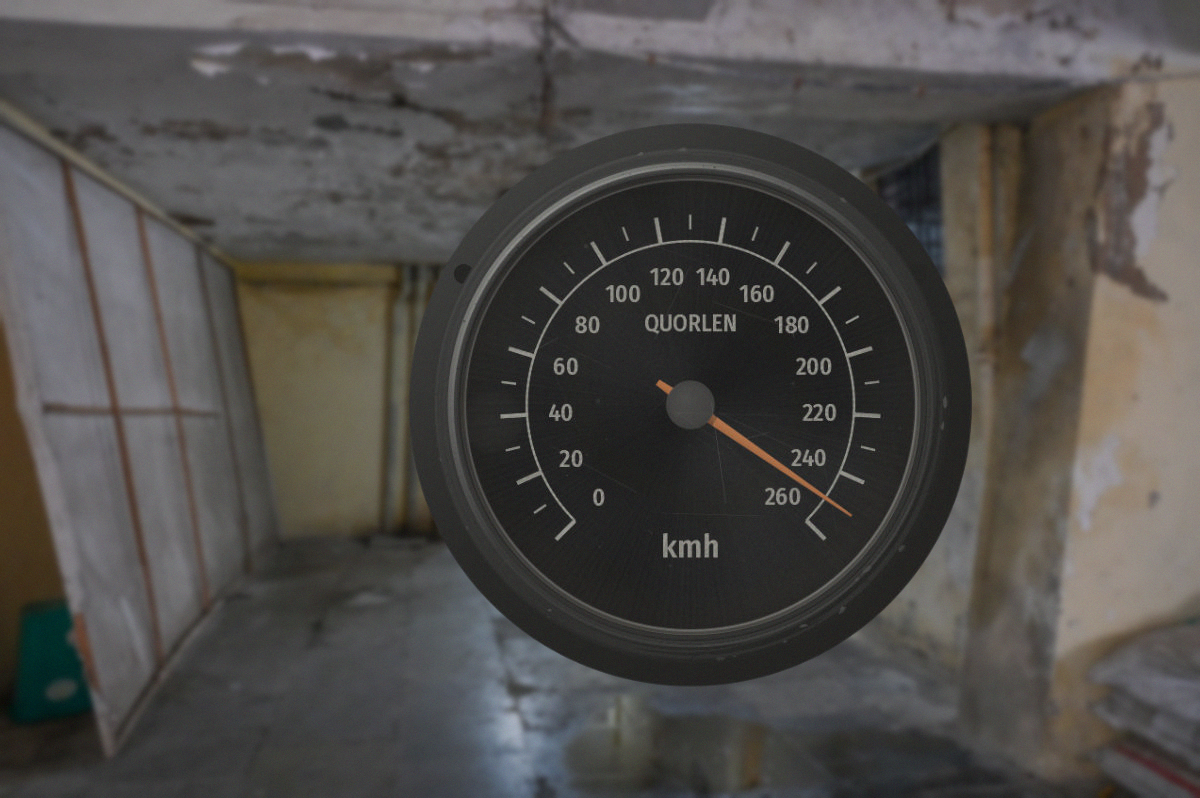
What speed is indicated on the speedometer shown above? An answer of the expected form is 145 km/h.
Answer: 250 km/h
